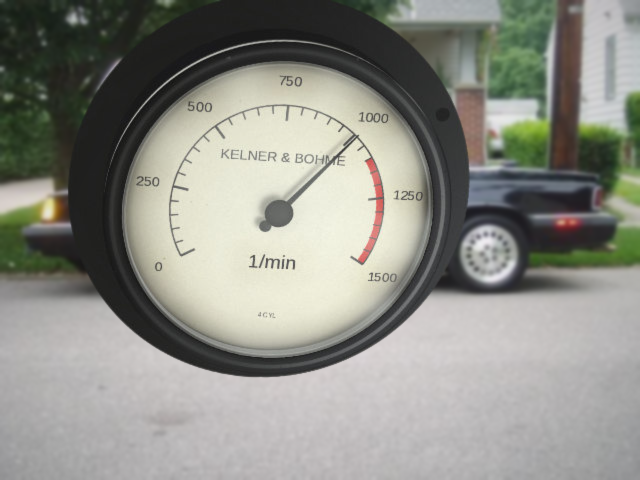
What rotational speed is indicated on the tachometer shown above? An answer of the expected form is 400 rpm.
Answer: 1000 rpm
